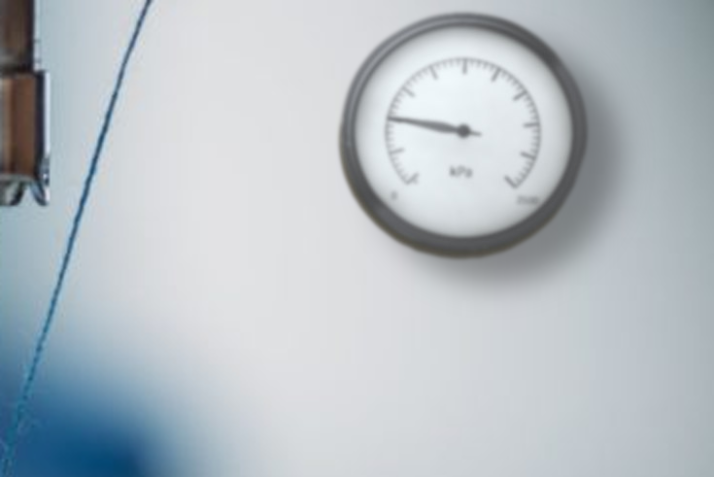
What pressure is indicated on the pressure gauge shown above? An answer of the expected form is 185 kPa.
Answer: 500 kPa
